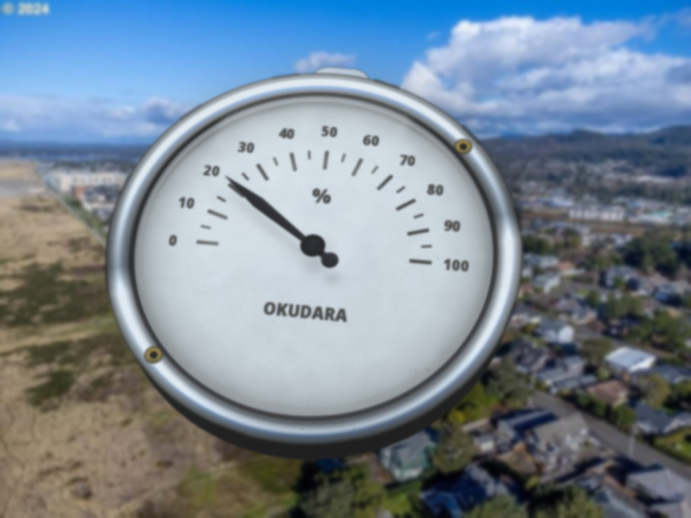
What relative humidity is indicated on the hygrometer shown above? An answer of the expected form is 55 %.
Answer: 20 %
